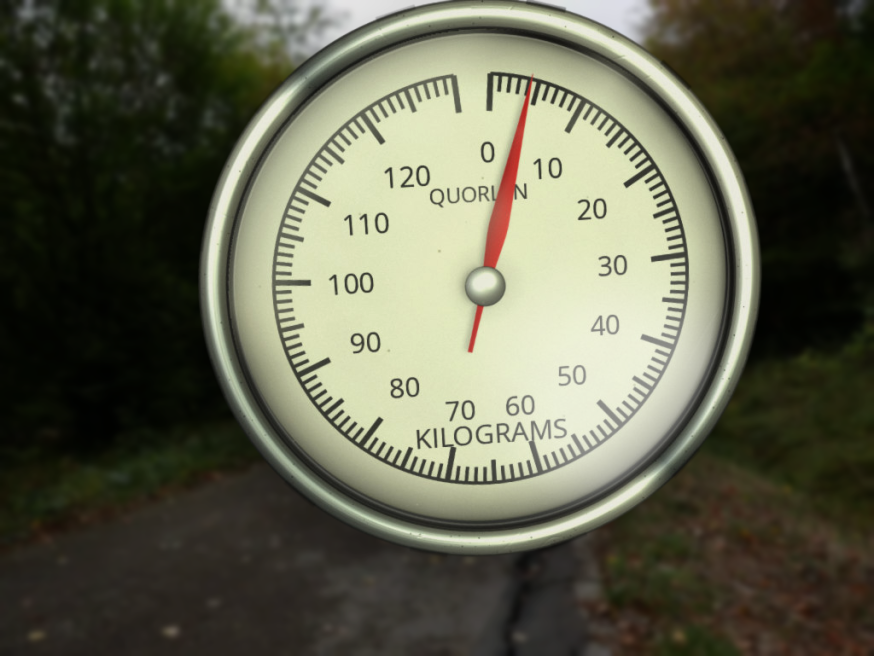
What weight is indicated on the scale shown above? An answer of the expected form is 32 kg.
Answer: 4 kg
